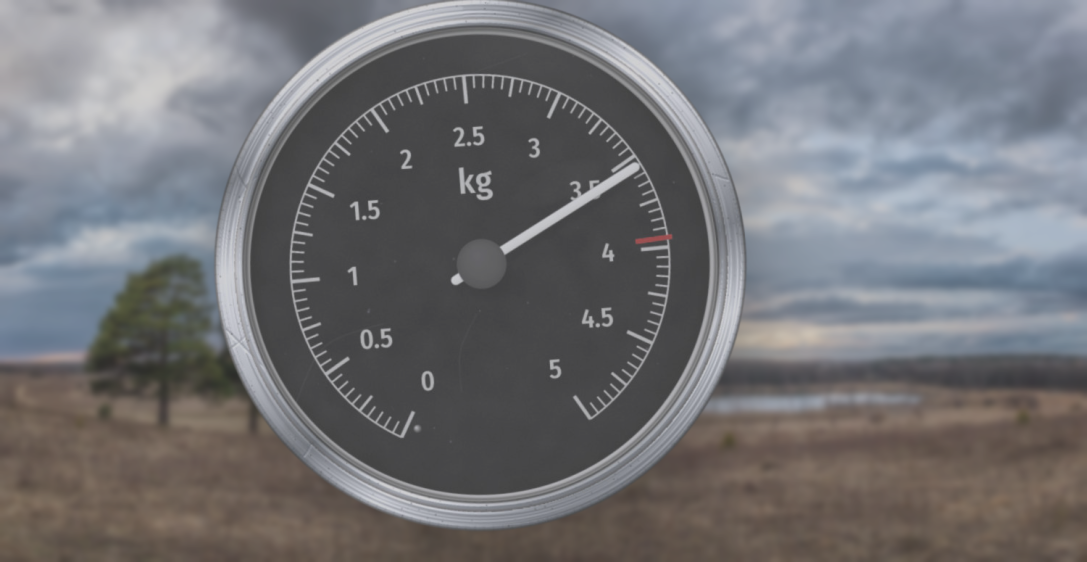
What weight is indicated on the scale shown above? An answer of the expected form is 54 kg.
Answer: 3.55 kg
